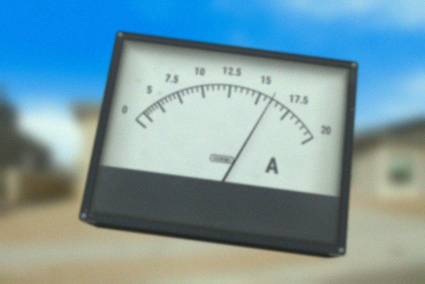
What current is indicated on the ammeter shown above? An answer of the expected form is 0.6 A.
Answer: 16 A
